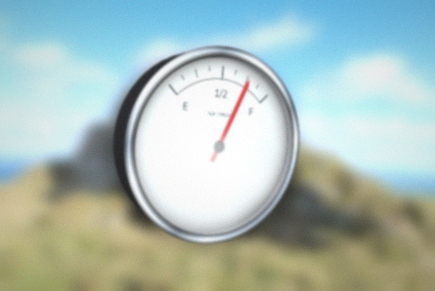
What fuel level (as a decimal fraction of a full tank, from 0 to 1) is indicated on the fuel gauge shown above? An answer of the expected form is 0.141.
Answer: 0.75
